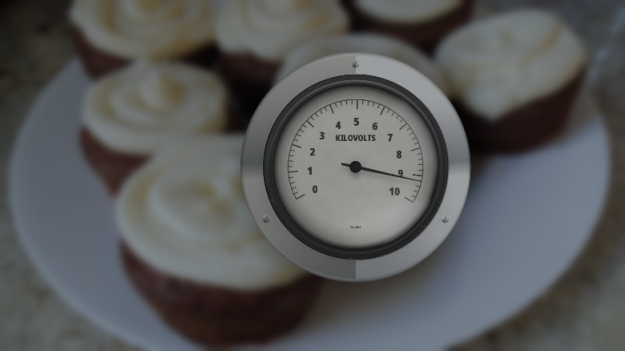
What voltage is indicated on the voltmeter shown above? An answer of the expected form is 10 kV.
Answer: 9.2 kV
